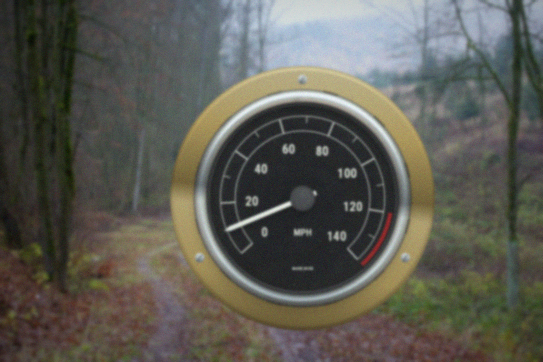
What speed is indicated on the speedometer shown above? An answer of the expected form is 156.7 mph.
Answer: 10 mph
